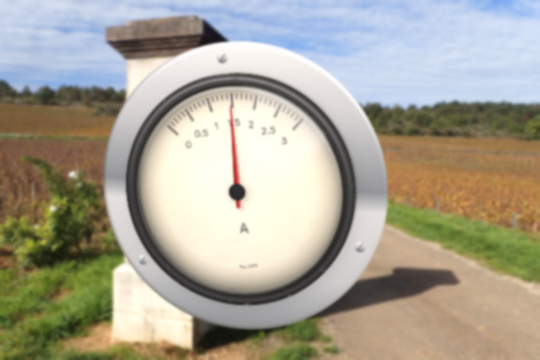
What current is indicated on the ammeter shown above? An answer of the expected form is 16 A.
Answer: 1.5 A
